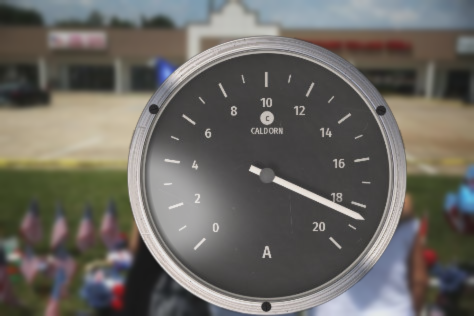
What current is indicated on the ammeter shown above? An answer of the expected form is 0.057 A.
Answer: 18.5 A
